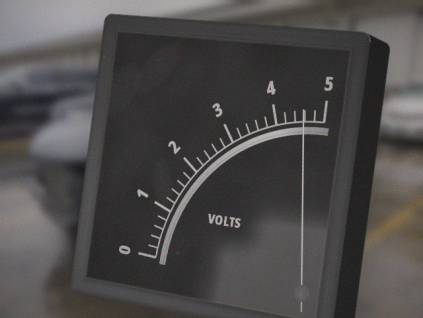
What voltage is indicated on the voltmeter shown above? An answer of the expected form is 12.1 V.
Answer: 4.6 V
